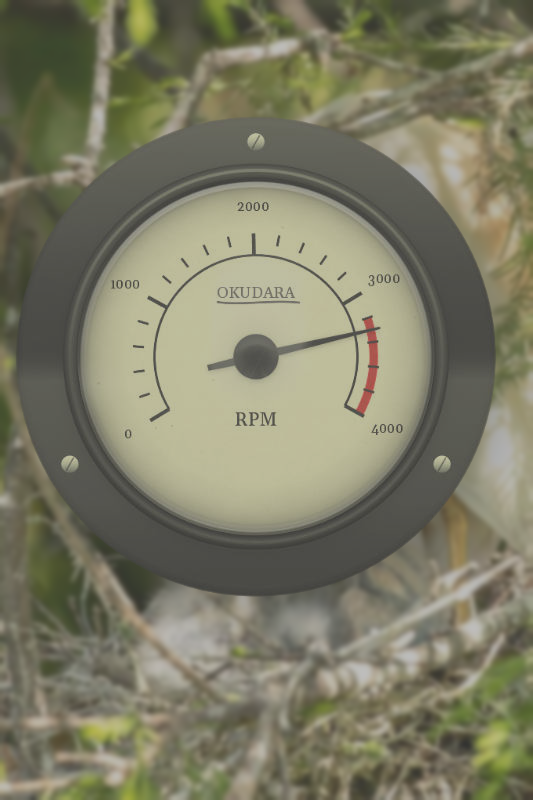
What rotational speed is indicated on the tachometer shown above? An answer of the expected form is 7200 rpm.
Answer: 3300 rpm
